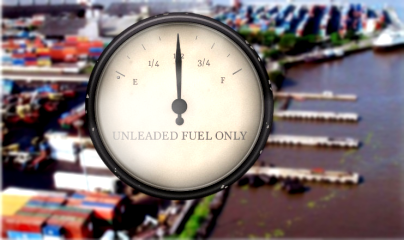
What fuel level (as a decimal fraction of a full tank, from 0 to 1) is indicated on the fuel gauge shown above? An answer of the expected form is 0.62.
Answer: 0.5
